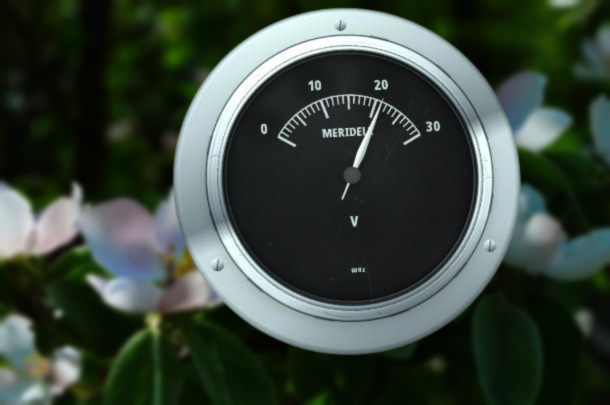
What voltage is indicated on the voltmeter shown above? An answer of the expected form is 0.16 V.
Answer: 21 V
